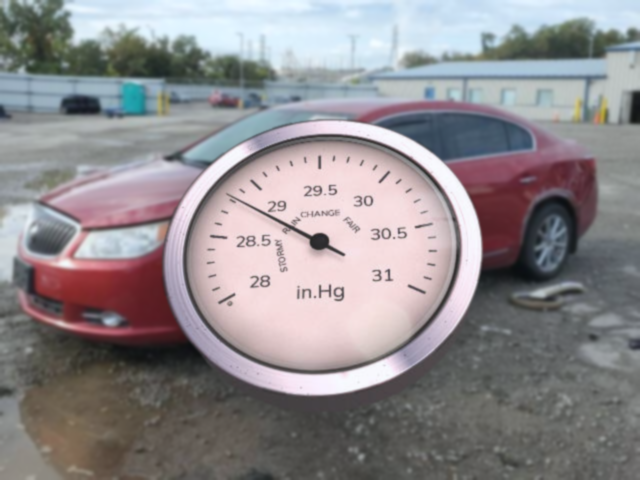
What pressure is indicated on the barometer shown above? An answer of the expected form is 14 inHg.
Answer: 28.8 inHg
